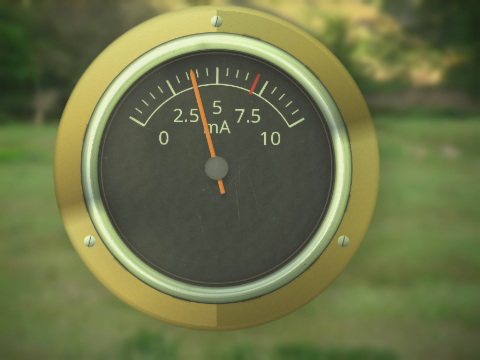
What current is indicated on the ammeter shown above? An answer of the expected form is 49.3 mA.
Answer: 3.75 mA
